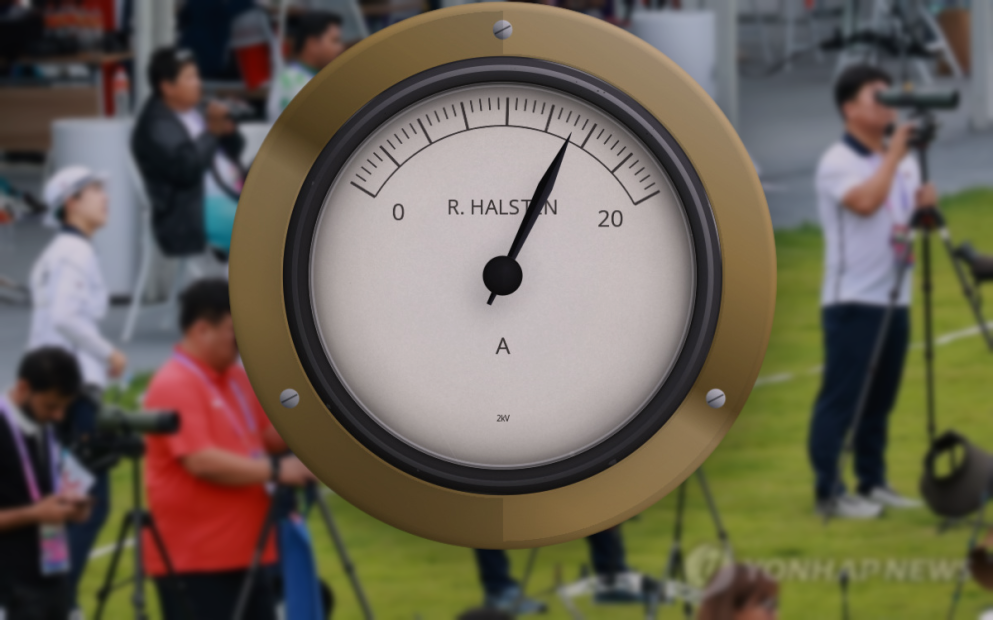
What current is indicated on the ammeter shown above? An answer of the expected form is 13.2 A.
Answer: 14 A
